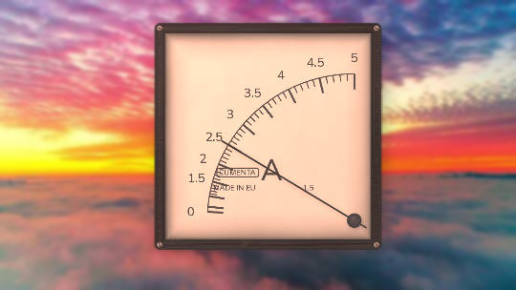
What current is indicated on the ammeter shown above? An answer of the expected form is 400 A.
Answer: 2.5 A
